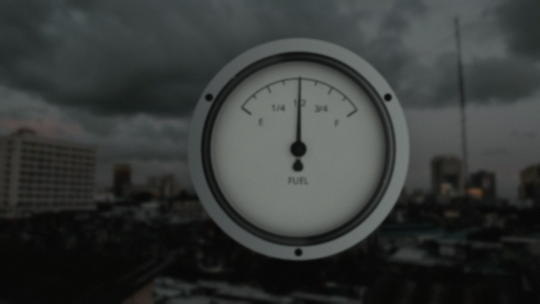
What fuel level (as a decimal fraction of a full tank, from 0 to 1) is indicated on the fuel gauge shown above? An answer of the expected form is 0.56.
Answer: 0.5
